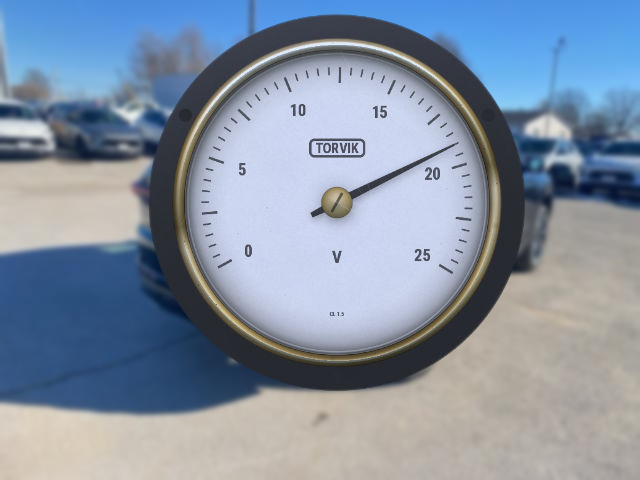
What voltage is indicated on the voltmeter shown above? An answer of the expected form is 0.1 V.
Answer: 19 V
